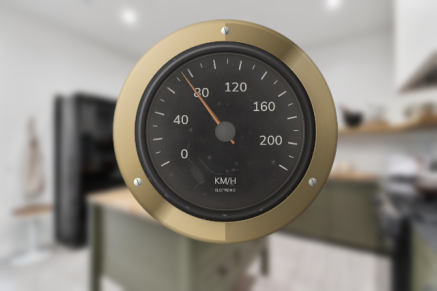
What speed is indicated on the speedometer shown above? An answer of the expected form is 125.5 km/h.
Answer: 75 km/h
